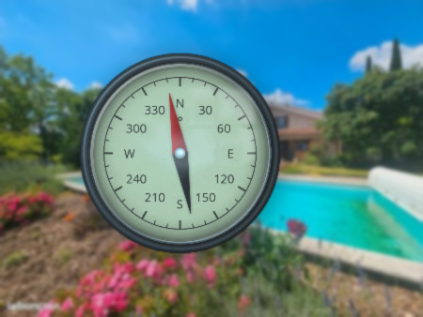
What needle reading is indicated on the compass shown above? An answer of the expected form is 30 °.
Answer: 350 °
